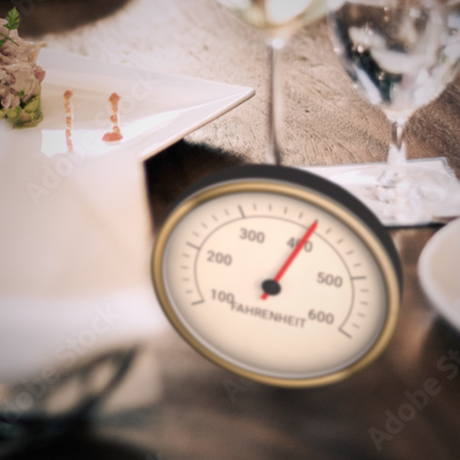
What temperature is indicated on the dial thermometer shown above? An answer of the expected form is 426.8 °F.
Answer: 400 °F
